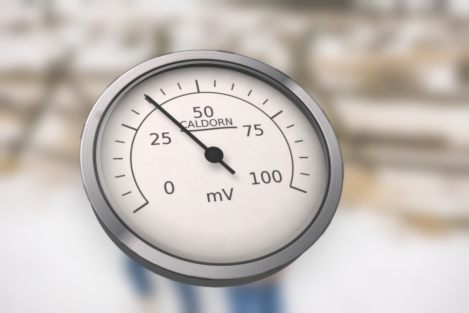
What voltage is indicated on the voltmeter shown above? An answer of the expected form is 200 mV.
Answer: 35 mV
